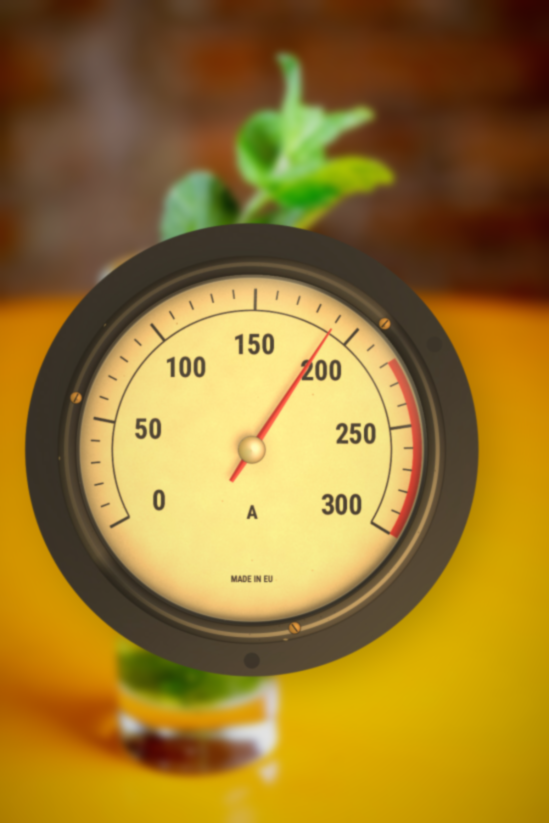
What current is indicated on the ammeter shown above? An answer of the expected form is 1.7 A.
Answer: 190 A
